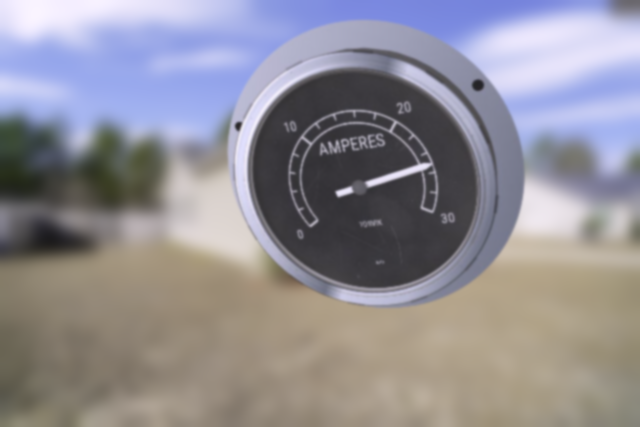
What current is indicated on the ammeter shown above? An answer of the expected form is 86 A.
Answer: 25 A
